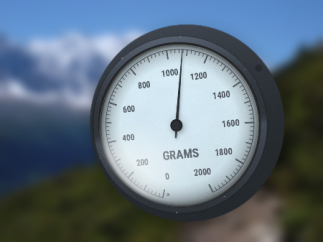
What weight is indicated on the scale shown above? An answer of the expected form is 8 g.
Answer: 1080 g
